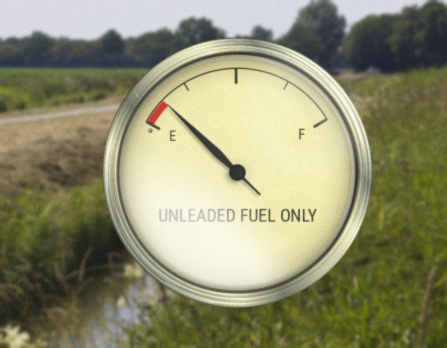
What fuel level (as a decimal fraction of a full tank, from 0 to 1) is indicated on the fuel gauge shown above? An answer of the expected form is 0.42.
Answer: 0.125
